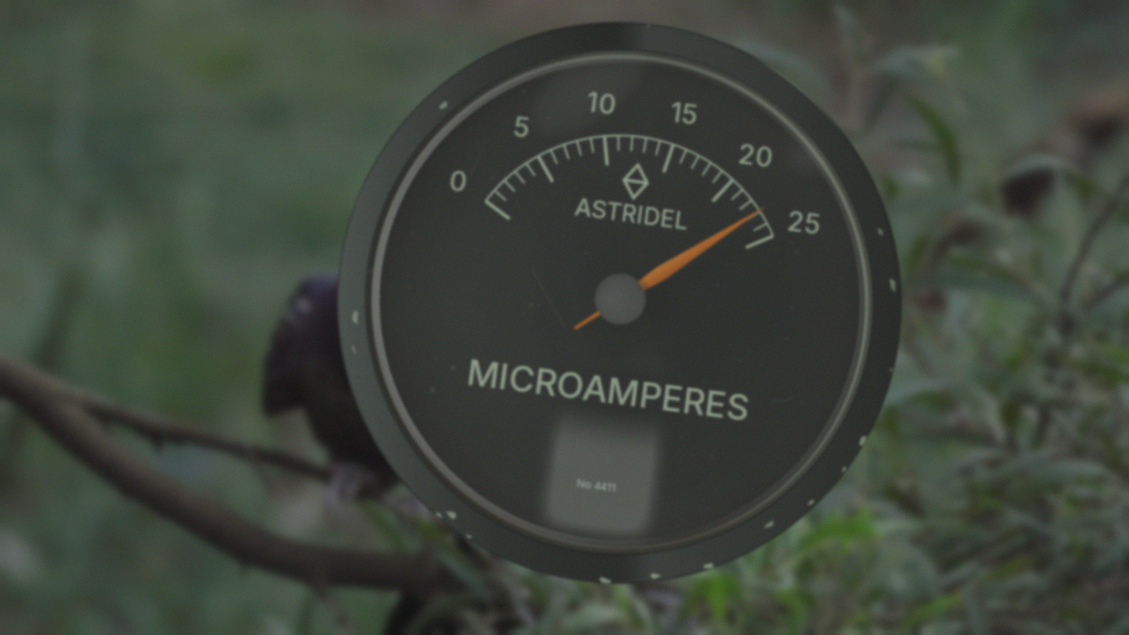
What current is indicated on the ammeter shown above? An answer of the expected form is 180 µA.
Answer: 23 µA
